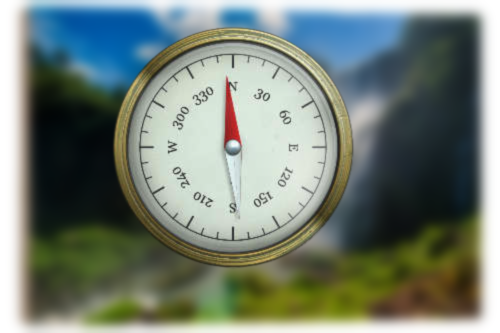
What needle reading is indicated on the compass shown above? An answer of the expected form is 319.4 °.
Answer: 355 °
